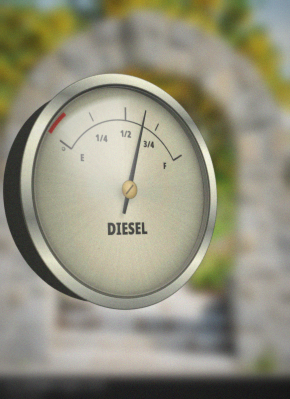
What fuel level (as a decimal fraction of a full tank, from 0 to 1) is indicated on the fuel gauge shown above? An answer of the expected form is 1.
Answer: 0.625
